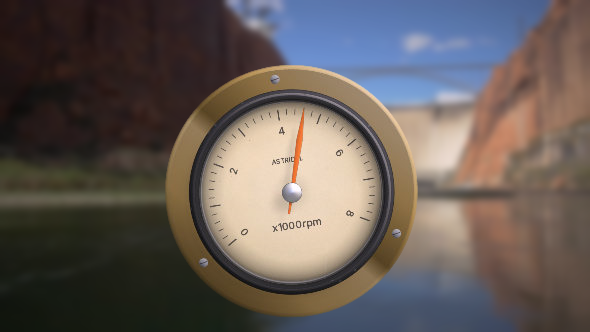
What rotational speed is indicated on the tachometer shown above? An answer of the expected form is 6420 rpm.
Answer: 4600 rpm
